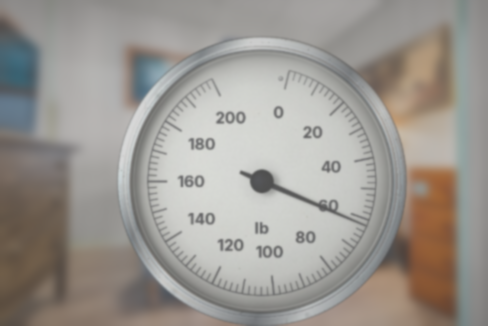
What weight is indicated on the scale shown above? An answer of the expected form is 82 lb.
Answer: 62 lb
